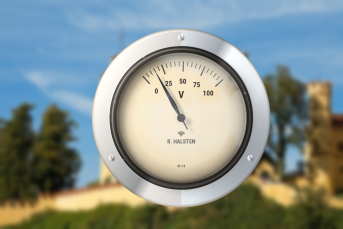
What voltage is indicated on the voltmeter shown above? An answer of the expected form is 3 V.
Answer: 15 V
